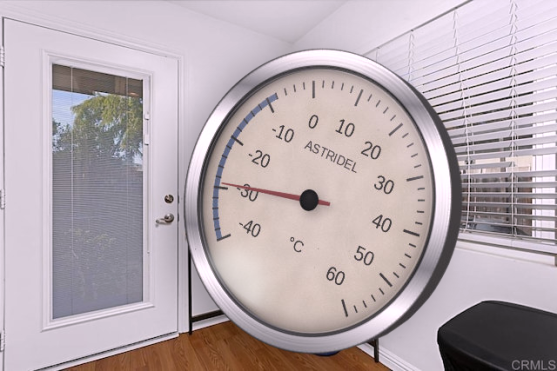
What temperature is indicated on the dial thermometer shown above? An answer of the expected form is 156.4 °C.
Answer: -29 °C
